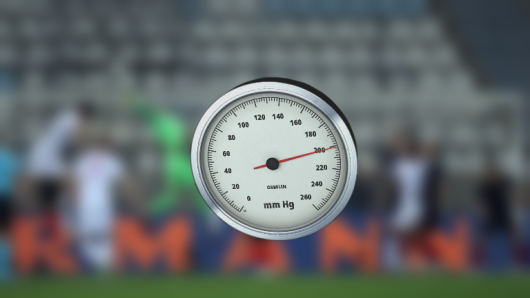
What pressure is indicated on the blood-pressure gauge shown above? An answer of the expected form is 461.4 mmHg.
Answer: 200 mmHg
